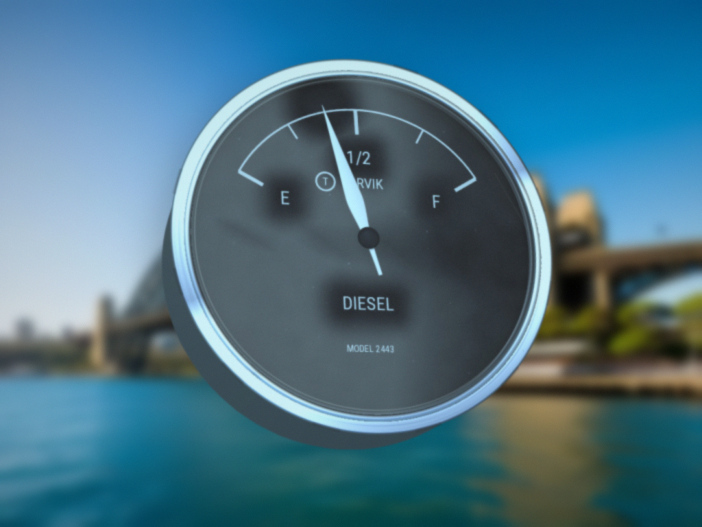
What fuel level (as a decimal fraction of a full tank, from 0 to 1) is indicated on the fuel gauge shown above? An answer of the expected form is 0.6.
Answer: 0.375
